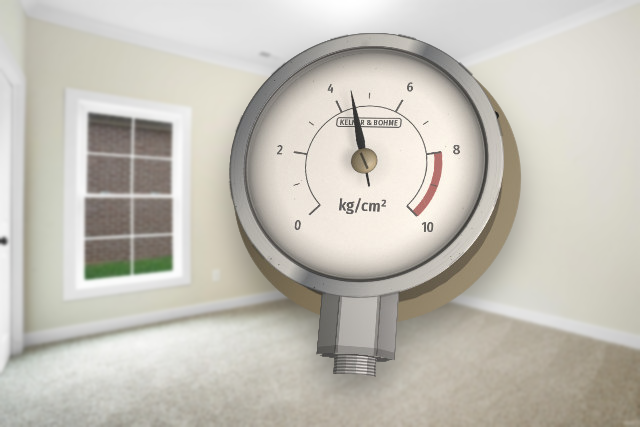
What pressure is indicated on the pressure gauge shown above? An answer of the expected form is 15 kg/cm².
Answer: 4.5 kg/cm²
